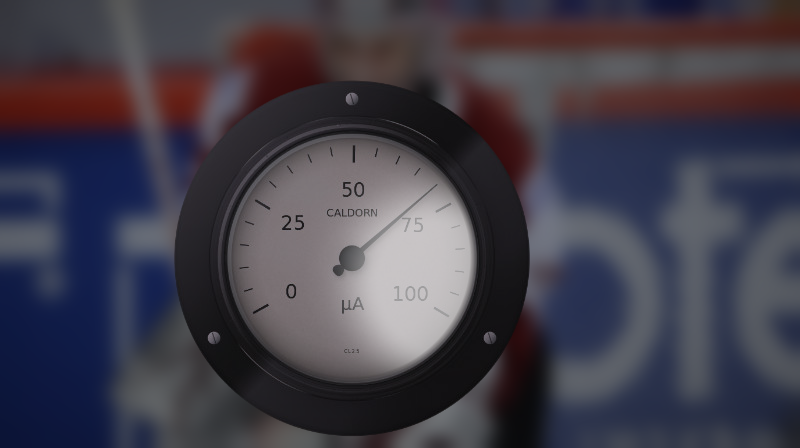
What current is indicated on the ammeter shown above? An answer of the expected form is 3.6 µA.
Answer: 70 µA
